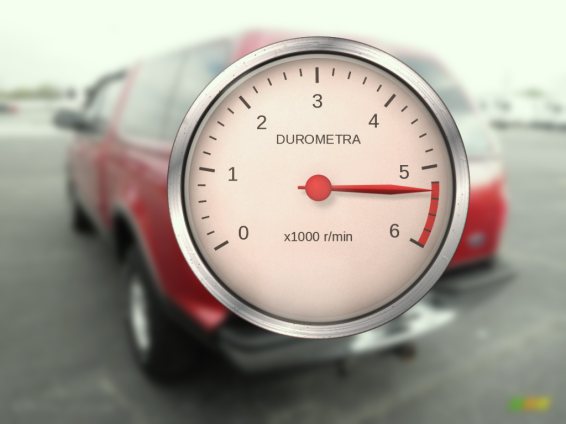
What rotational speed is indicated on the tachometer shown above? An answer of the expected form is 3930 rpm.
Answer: 5300 rpm
